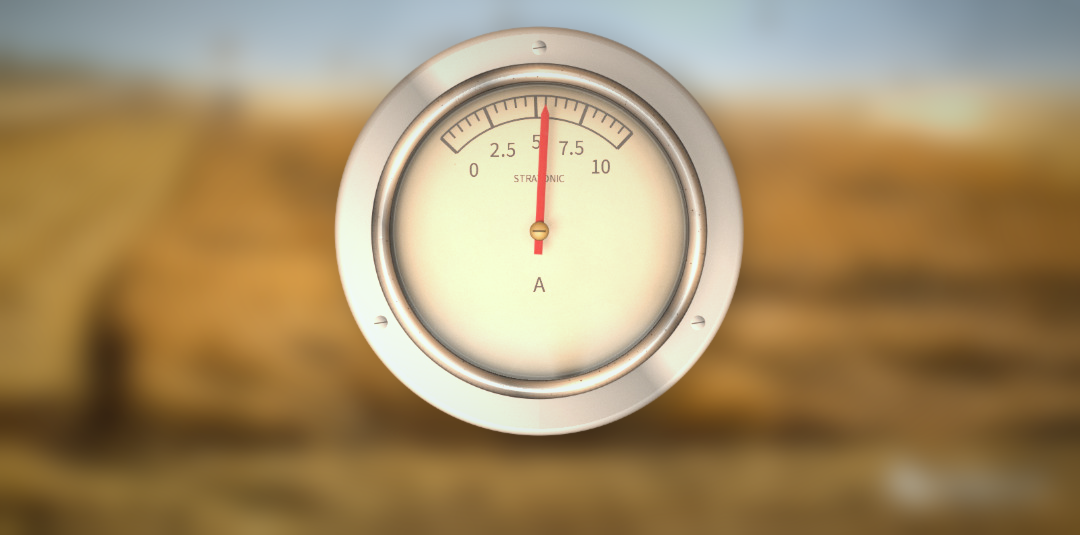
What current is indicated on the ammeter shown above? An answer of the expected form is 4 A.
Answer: 5.5 A
